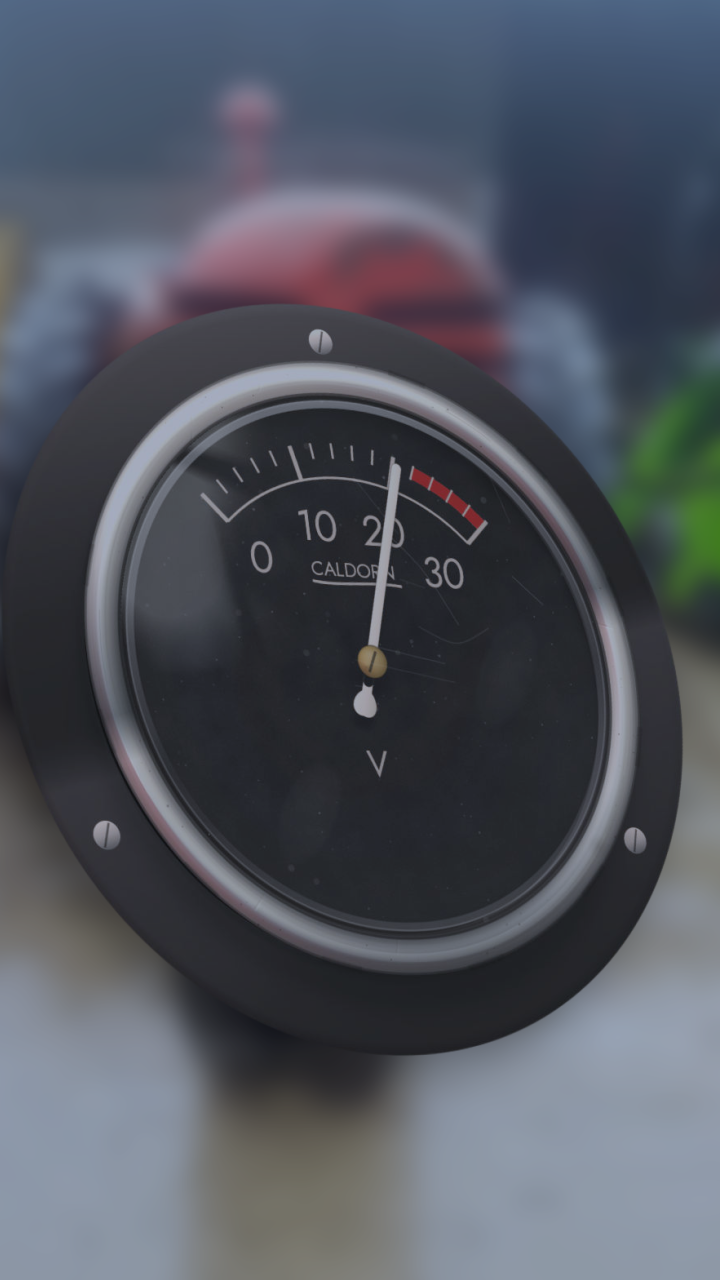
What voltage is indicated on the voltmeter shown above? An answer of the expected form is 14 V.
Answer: 20 V
